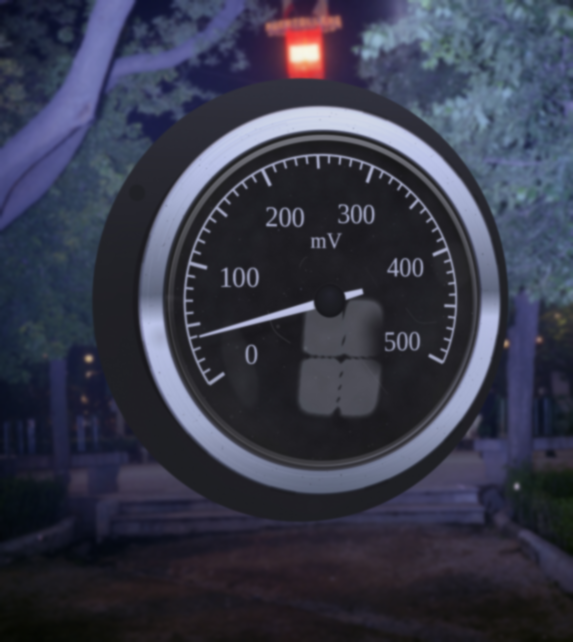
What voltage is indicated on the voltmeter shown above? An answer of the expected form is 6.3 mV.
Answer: 40 mV
